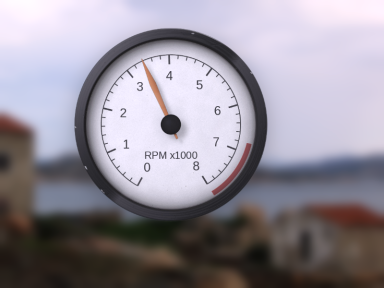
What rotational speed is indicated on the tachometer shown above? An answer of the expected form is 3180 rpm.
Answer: 3400 rpm
